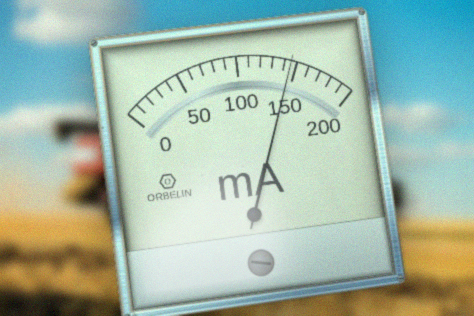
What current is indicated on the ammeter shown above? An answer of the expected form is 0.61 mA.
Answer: 145 mA
